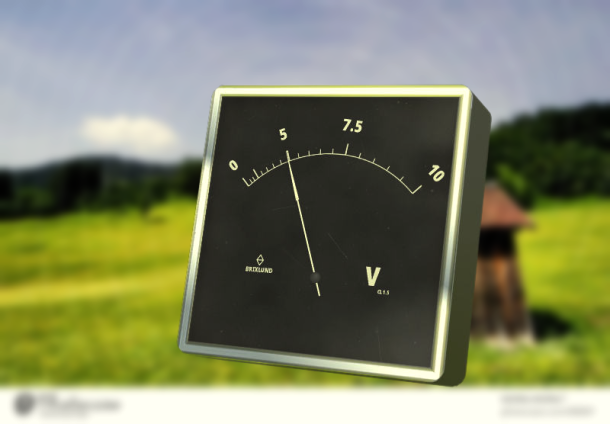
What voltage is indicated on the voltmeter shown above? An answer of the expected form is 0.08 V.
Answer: 5 V
